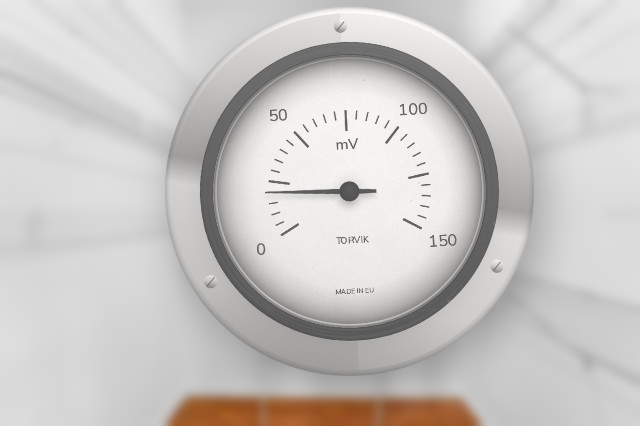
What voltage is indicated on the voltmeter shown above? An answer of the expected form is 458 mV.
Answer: 20 mV
